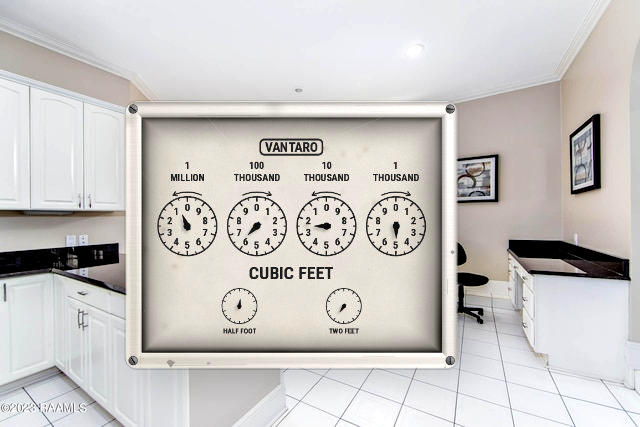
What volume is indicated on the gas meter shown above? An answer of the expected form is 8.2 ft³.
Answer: 62500 ft³
